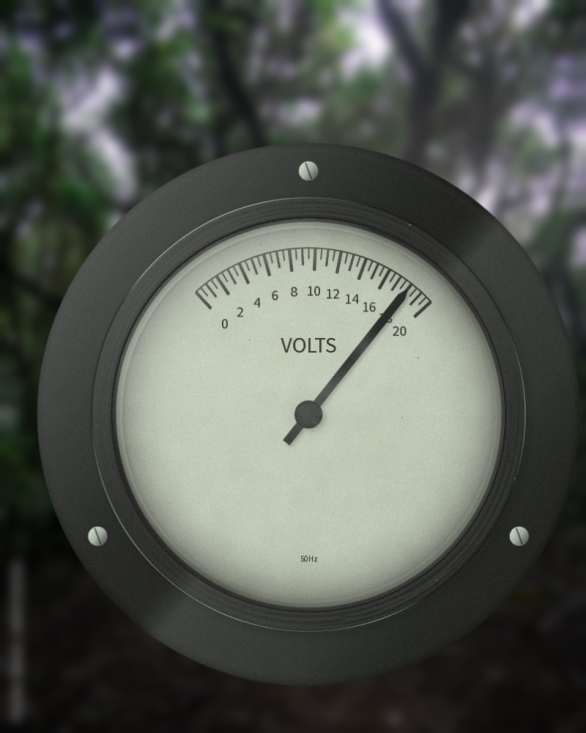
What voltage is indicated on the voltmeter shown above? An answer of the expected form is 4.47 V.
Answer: 18 V
